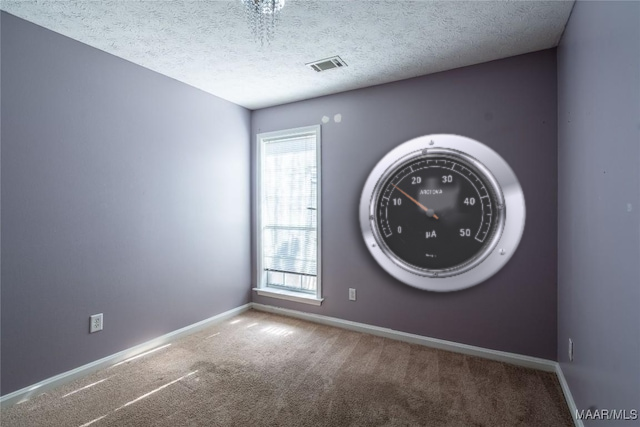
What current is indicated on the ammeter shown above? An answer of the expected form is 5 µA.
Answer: 14 µA
